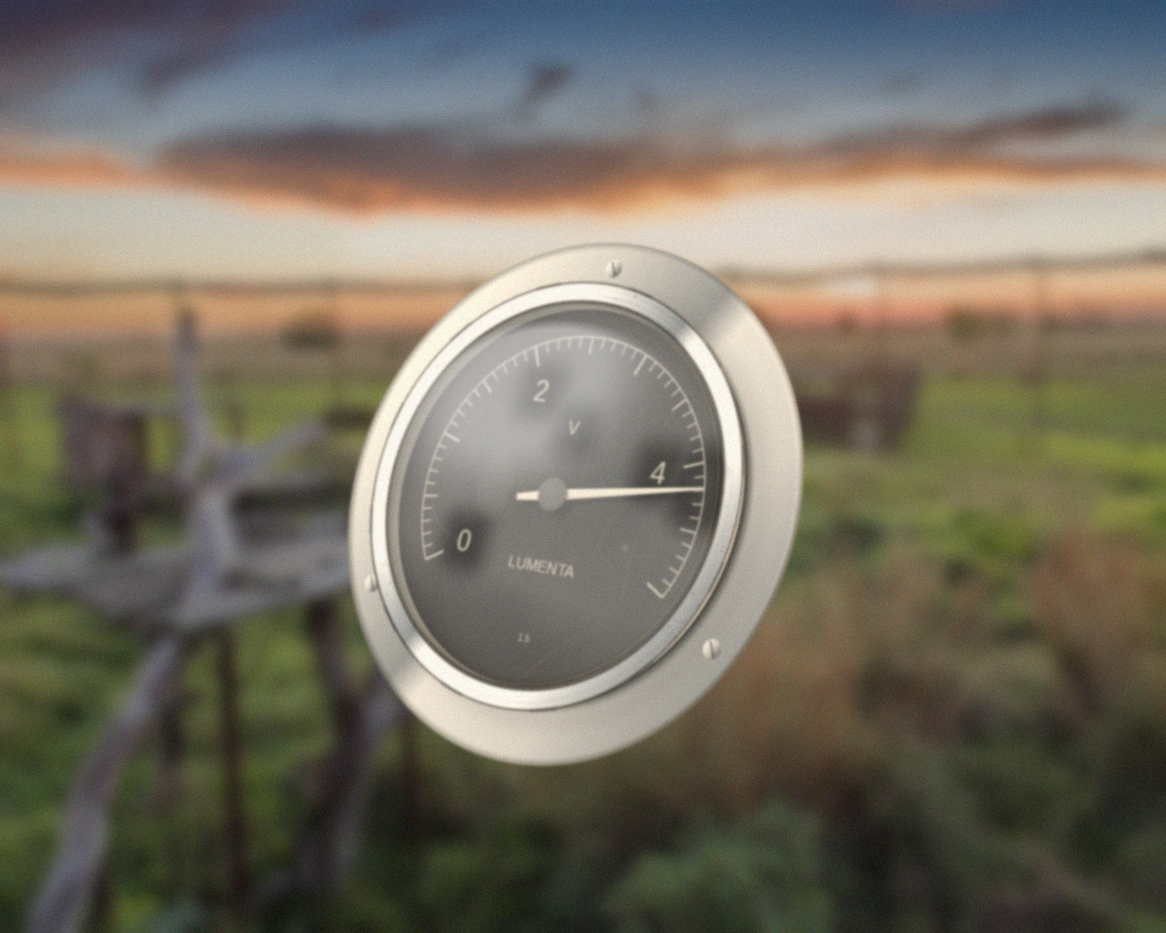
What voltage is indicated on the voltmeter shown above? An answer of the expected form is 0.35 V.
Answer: 4.2 V
